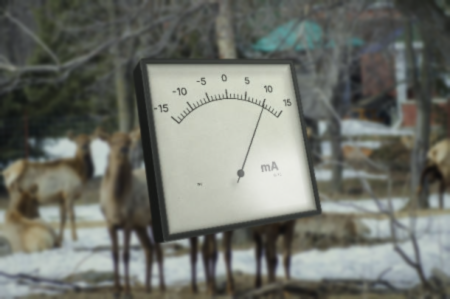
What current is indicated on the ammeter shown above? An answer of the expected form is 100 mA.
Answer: 10 mA
